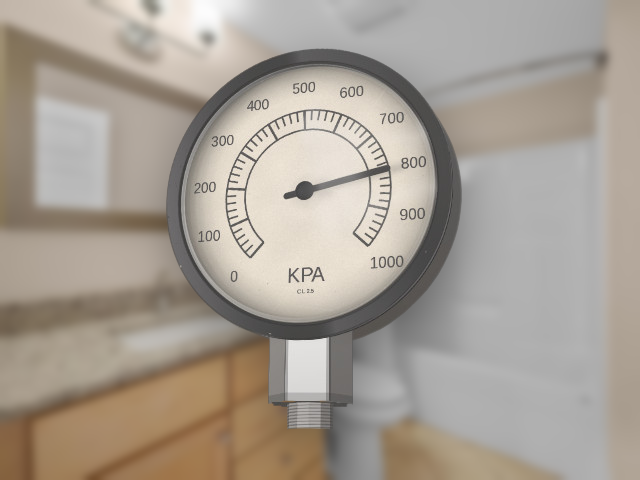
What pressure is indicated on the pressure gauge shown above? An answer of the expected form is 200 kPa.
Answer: 800 kPa
